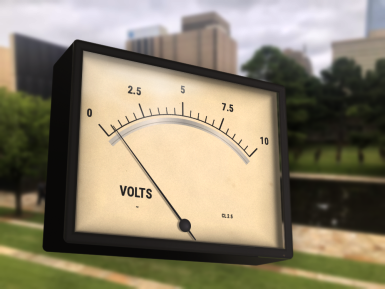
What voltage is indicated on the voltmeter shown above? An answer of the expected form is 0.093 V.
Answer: 0.5 V
